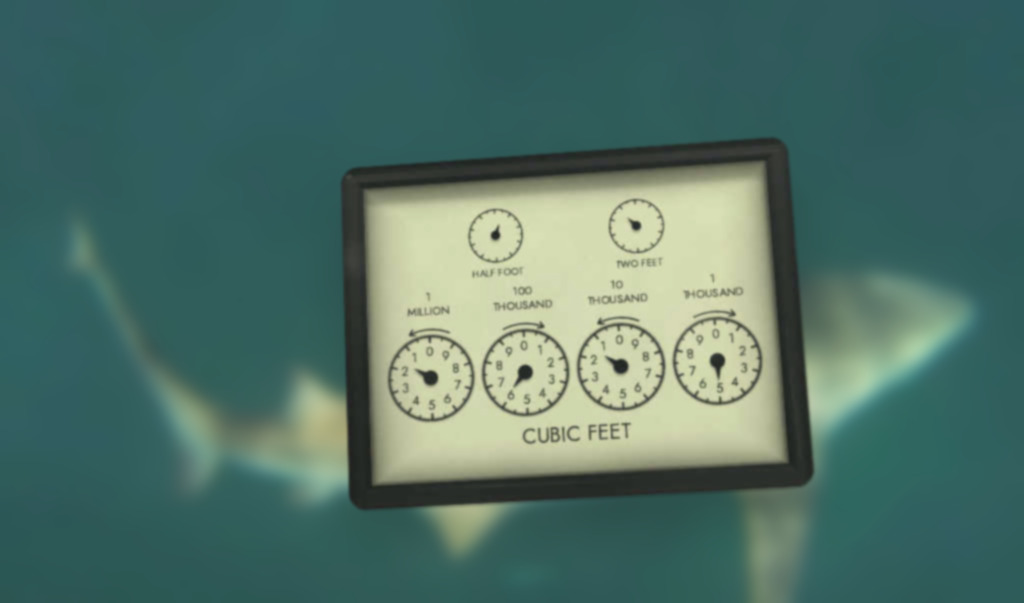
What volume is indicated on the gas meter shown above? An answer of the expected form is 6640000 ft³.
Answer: 161500 ft³
